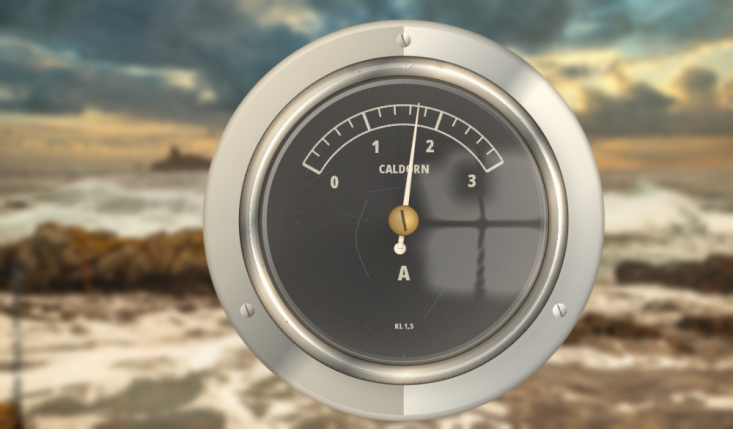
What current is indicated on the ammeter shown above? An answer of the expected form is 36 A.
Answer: 1.7 A
